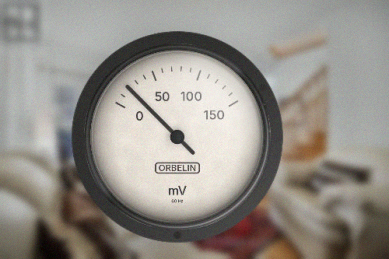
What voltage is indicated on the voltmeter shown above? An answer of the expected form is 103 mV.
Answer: 20 mV
